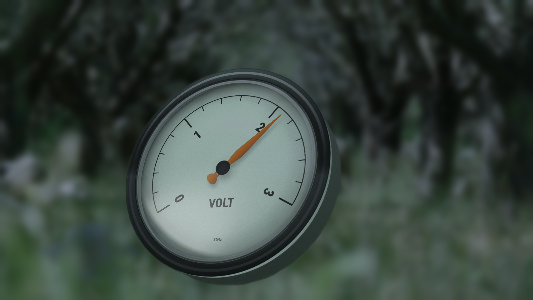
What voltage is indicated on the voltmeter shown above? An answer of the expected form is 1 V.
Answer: 2.1 V
